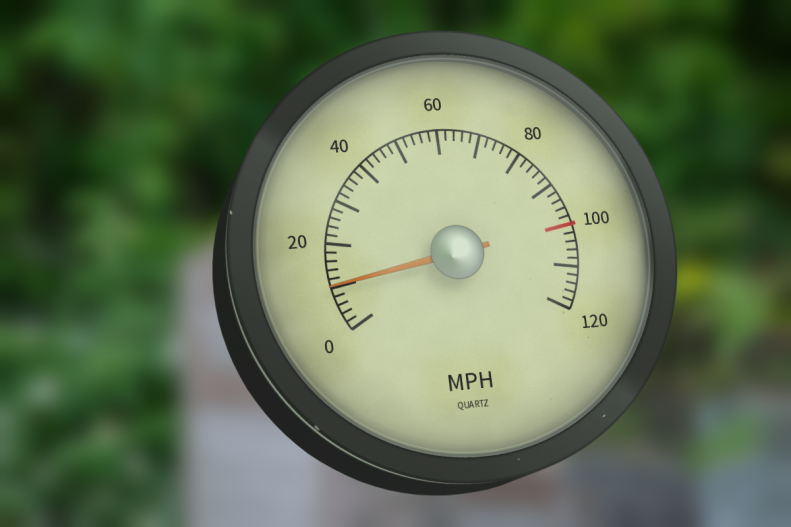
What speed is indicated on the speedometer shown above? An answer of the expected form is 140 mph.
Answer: 10 mph
